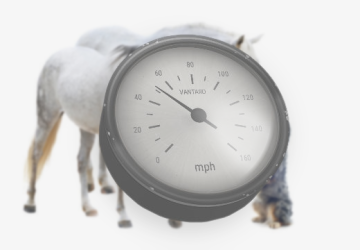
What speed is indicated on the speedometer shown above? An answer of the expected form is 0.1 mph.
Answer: 50 mph
